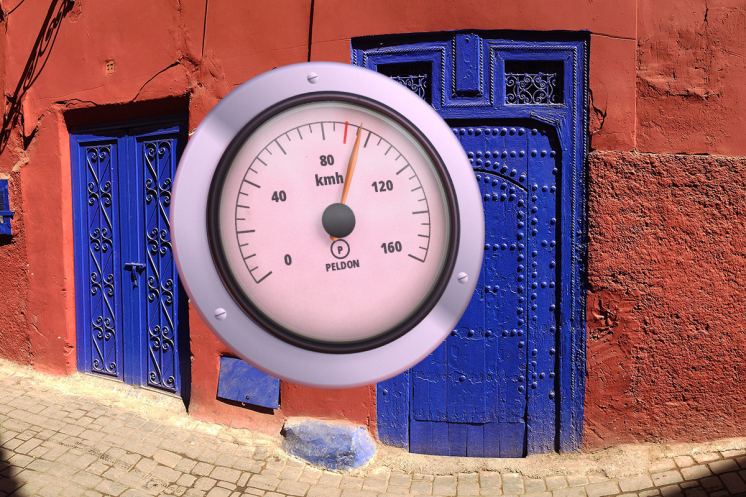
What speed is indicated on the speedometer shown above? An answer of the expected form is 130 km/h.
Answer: 95 km/h
